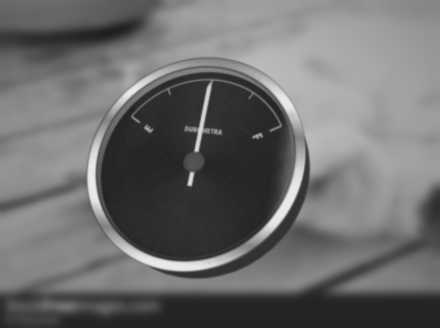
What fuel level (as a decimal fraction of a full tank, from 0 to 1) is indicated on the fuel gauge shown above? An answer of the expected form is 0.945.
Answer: 0.5
